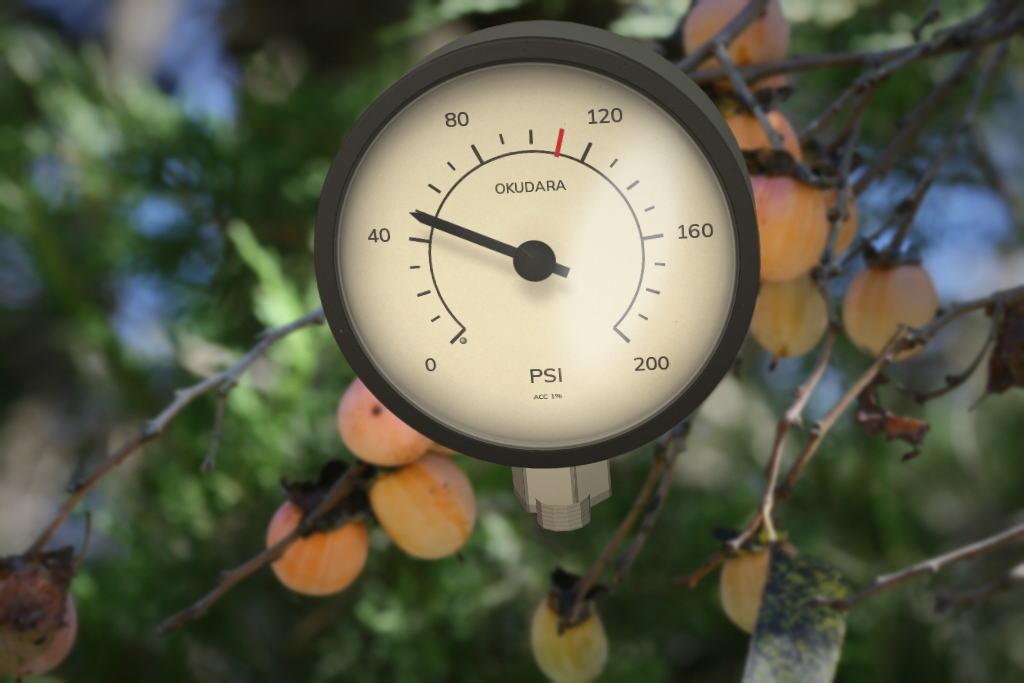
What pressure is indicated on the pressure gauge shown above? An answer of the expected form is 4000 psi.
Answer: 50 psi
